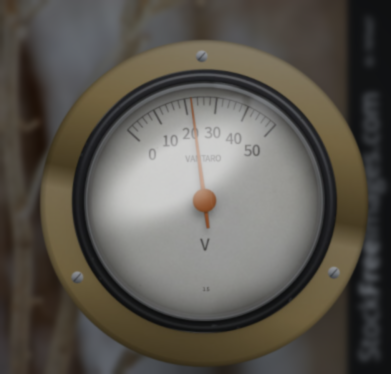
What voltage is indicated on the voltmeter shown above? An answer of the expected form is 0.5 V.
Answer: 22 V
